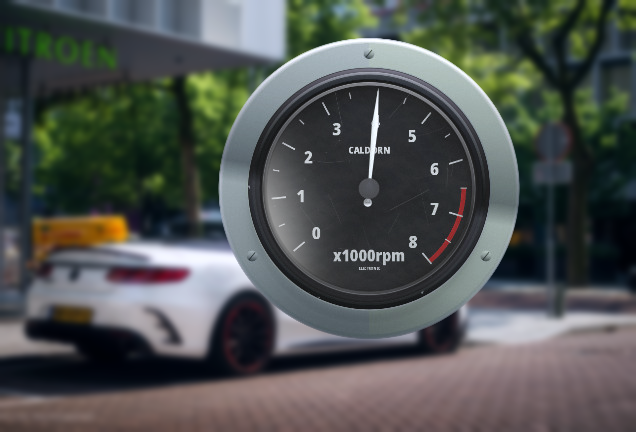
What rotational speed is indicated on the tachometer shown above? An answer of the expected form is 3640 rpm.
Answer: 4000 rpm
